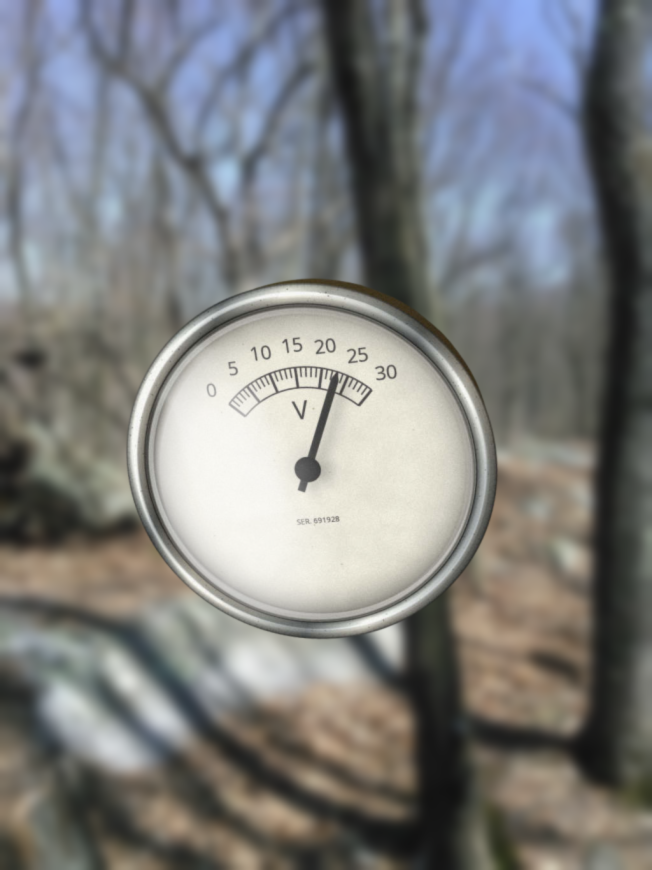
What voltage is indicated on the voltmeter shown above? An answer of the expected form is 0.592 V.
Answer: 23 V
